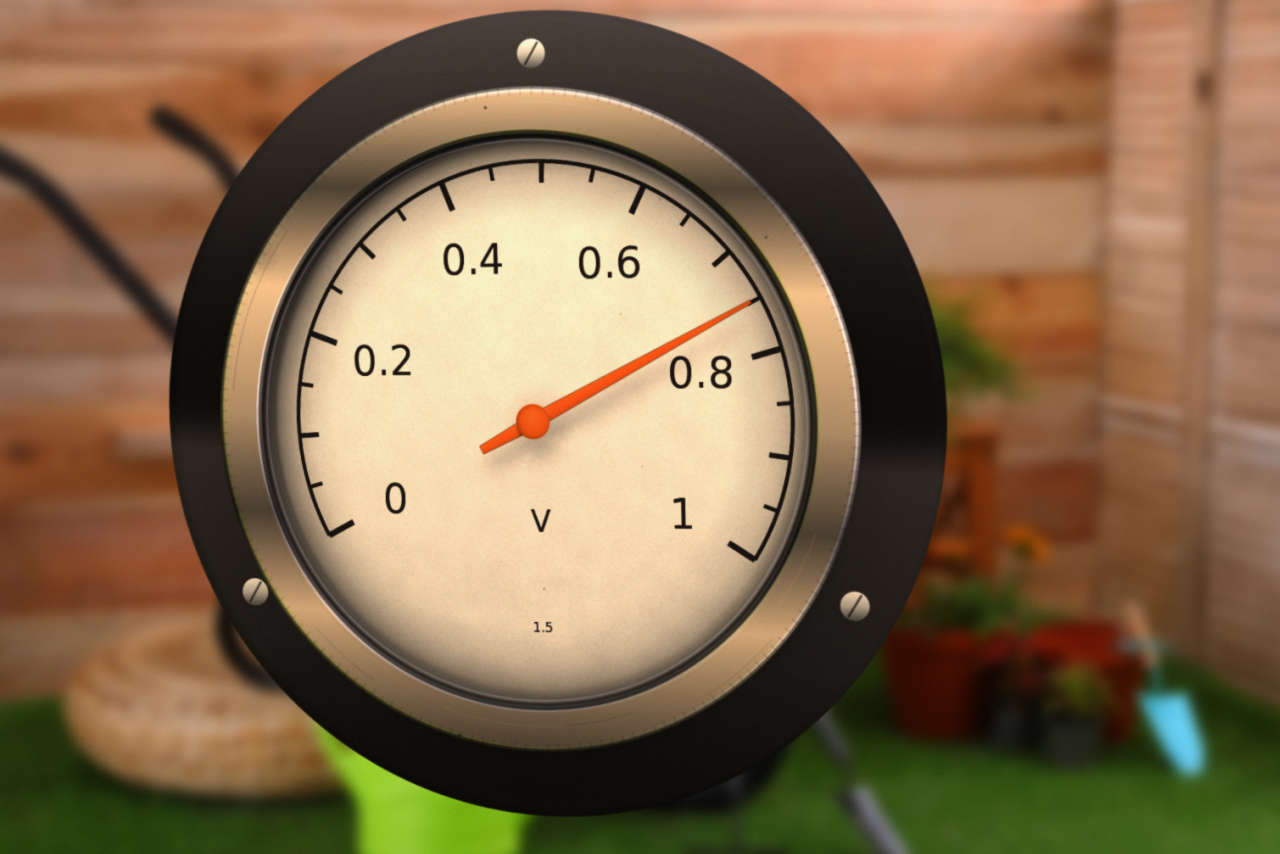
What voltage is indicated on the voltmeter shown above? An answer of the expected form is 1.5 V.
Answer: 0.75 V
